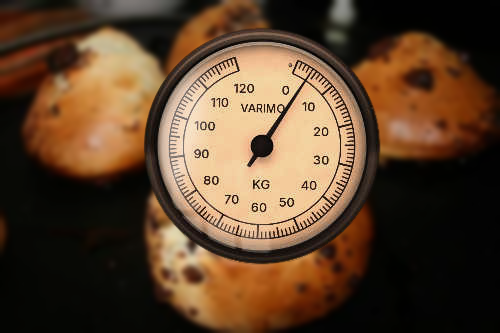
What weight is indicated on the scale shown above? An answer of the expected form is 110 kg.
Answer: 4 kg
